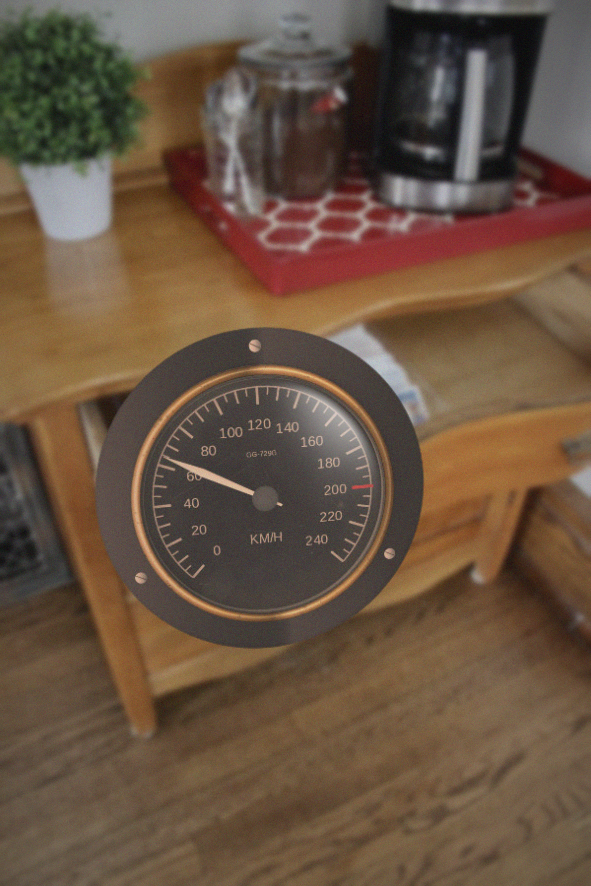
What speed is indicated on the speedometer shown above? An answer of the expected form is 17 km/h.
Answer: 65 km/h
